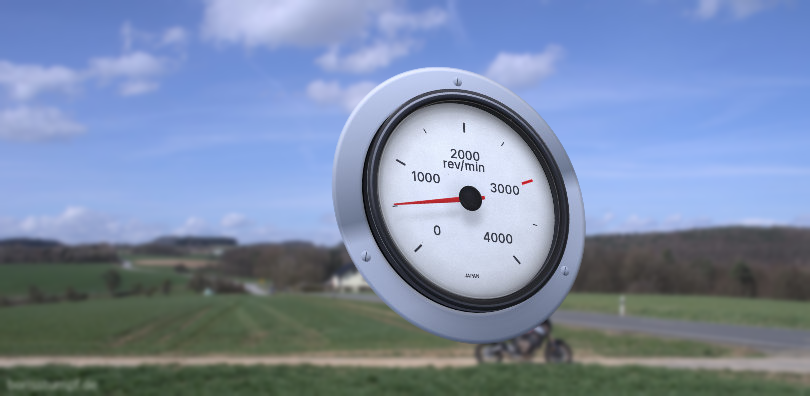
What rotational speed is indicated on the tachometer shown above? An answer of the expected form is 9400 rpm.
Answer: 500 rpm
